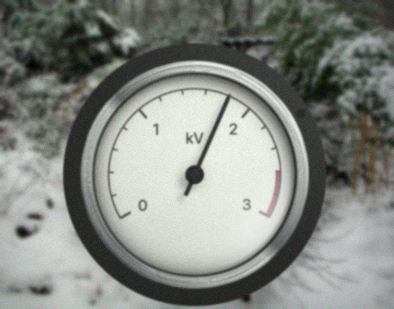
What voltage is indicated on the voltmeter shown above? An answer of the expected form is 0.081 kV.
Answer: 1.8 kV
